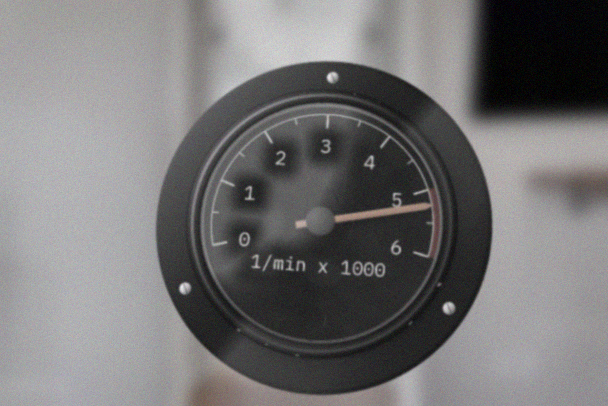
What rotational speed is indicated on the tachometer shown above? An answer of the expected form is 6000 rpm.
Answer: 5250 rpm
